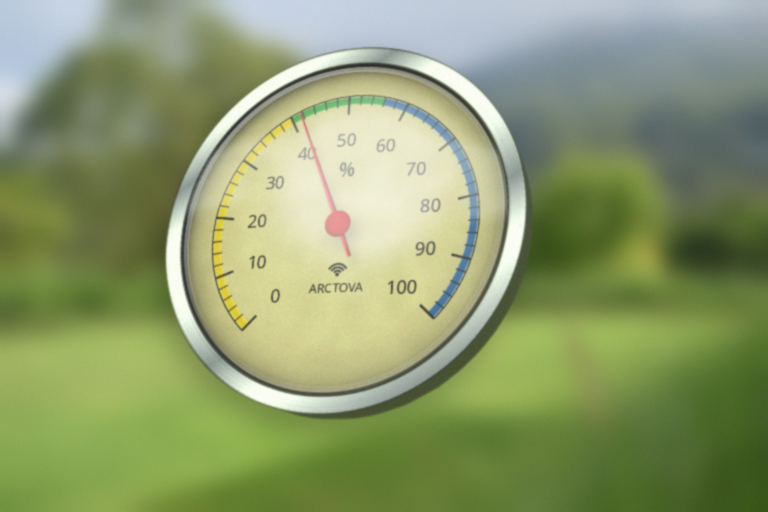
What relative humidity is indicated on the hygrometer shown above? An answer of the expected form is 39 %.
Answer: 42 %
